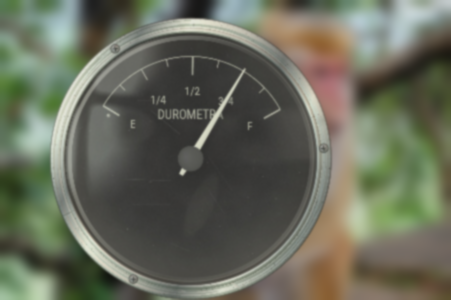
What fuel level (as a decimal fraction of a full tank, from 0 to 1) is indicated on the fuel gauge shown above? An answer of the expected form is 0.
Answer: 0.75
